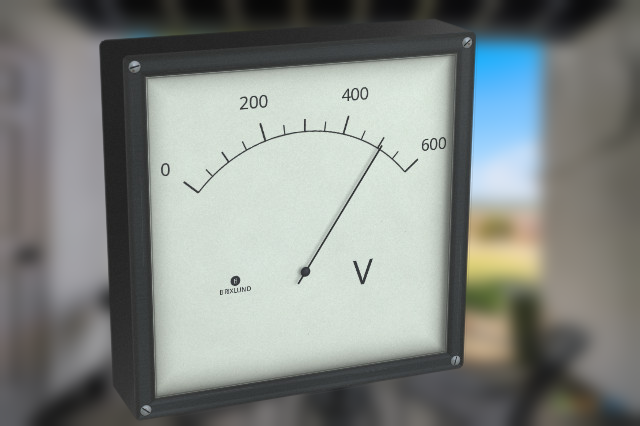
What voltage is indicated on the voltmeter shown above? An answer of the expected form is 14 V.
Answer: 500 V
